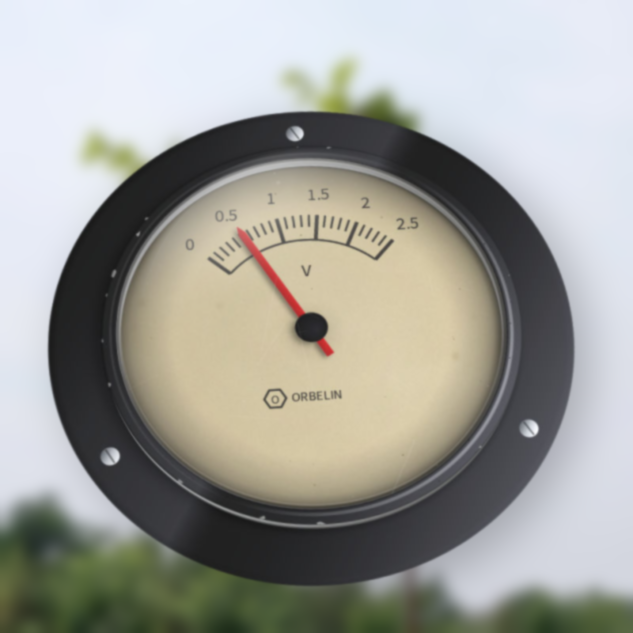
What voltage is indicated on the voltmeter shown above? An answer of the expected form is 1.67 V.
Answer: 0.5 V
